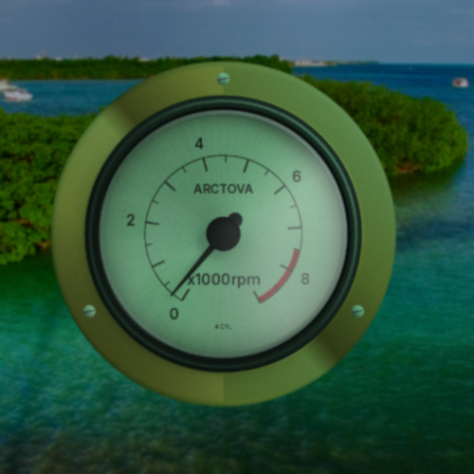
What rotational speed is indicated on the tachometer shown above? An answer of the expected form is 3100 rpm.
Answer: 250 rpm
